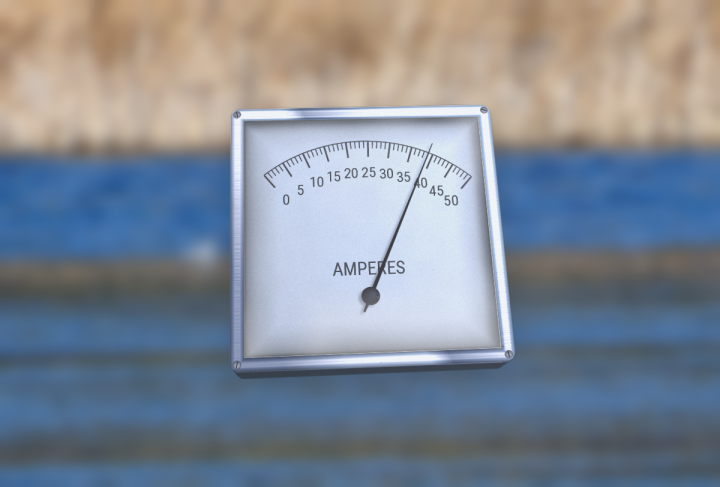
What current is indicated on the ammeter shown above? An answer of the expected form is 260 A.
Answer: 39 A
